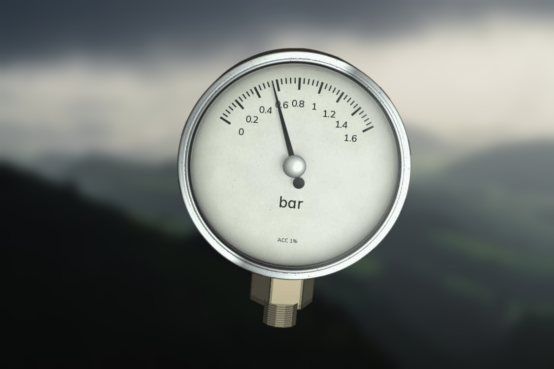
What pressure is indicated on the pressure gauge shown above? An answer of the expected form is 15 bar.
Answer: 0.56 bar
